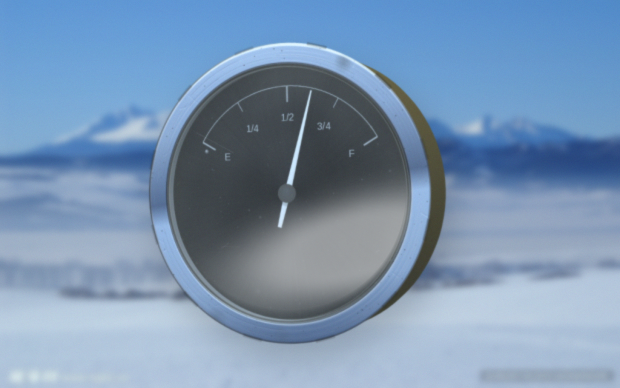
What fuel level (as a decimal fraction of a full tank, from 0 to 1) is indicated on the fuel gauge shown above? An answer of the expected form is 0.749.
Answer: 0.625
